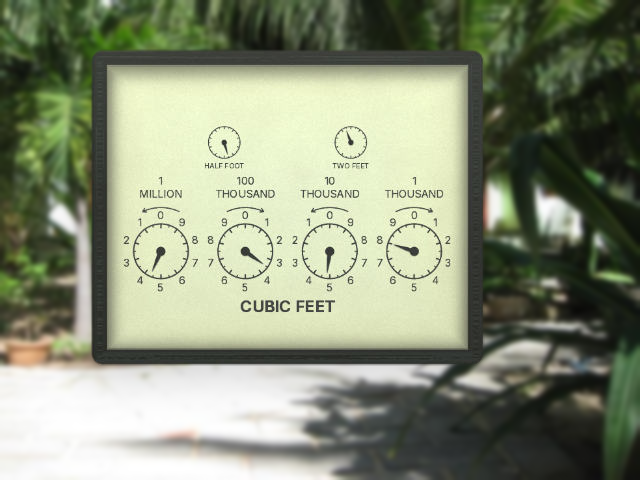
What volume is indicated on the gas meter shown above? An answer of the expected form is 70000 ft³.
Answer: 434800 ft³
